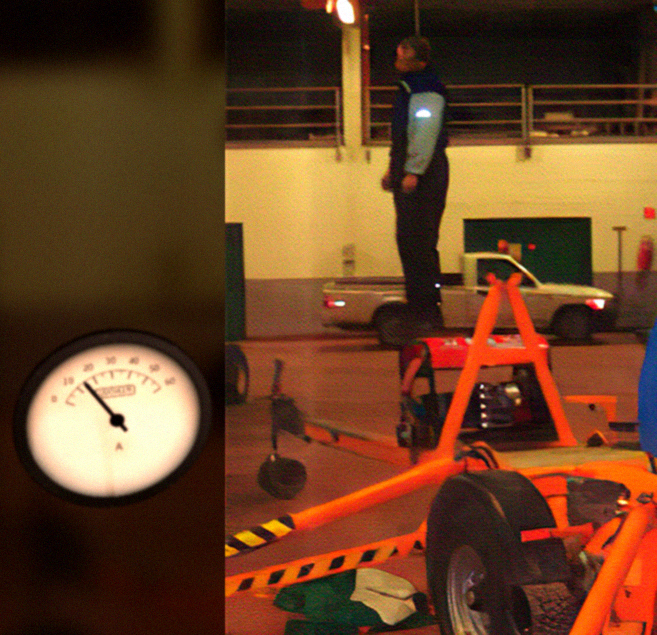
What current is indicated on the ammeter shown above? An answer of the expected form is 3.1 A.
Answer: 15 A
